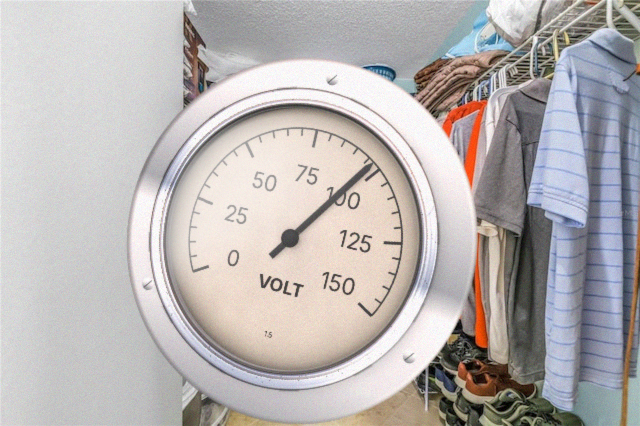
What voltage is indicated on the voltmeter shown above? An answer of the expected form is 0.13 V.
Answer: 97.5 V
